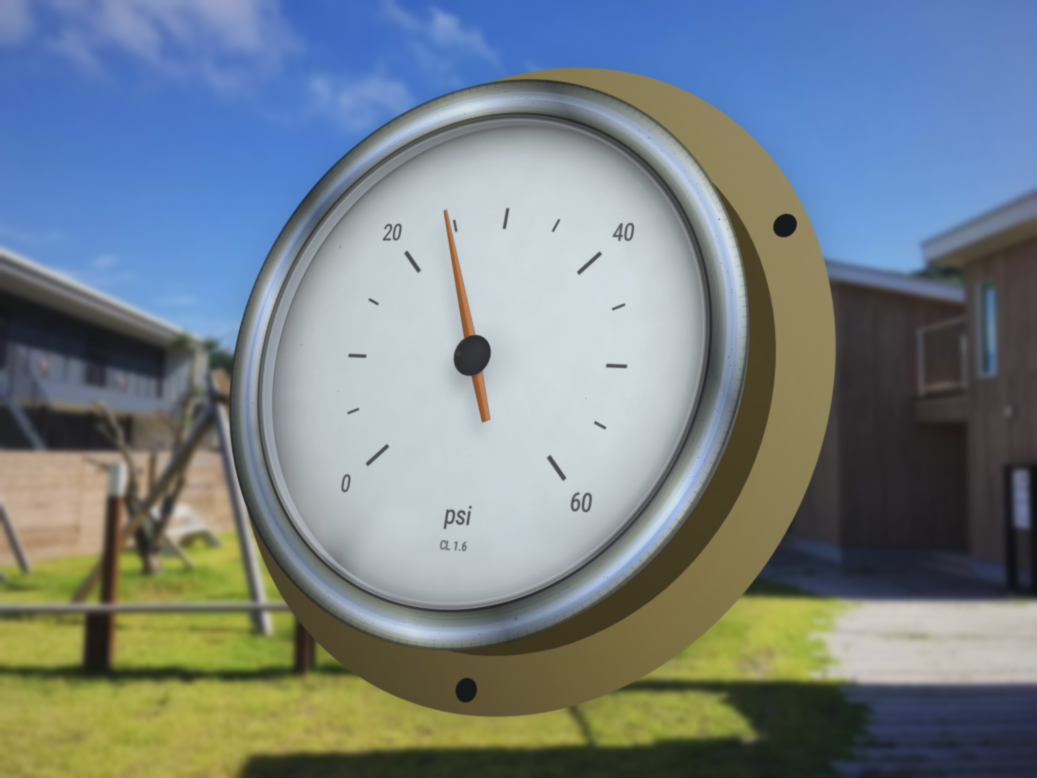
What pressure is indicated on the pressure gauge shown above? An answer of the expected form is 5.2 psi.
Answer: 25 psi
